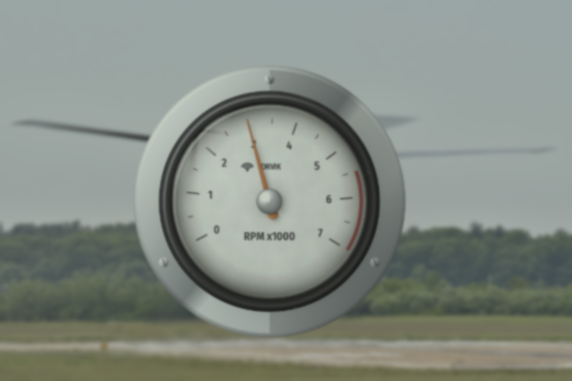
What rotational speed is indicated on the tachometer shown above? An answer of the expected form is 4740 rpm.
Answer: 3000 rpm
